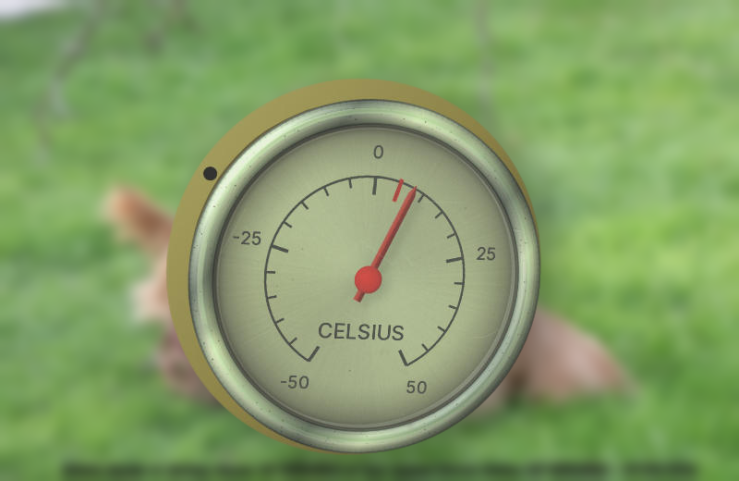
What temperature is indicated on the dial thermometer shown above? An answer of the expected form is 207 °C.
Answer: 7.5 °C
